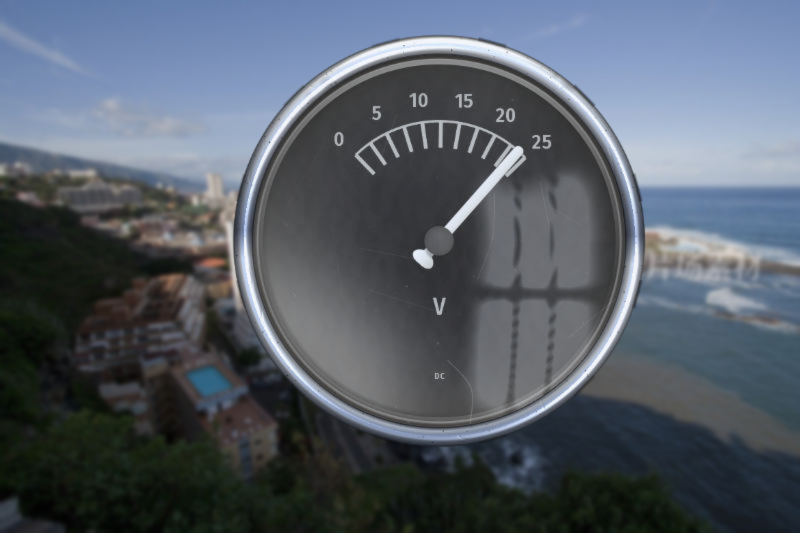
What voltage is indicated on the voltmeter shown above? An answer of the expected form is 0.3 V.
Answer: 23.75 V
